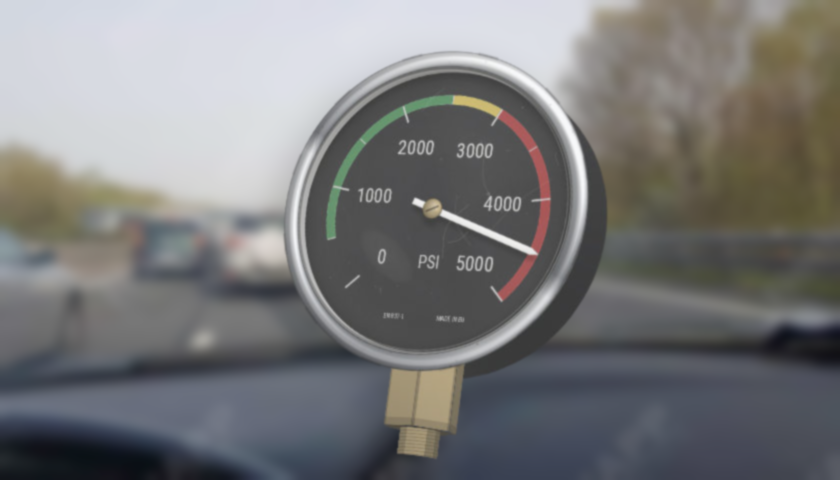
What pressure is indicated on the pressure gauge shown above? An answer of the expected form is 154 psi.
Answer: 4500 psi
